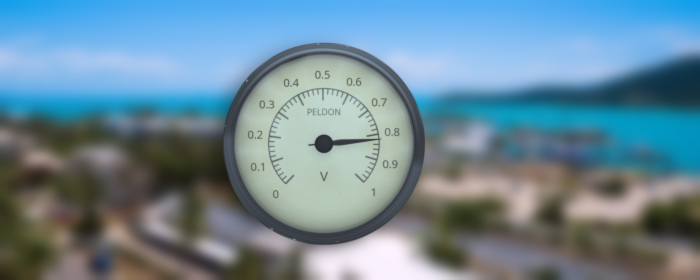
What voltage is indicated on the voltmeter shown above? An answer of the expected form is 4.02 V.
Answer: 0.82 V
